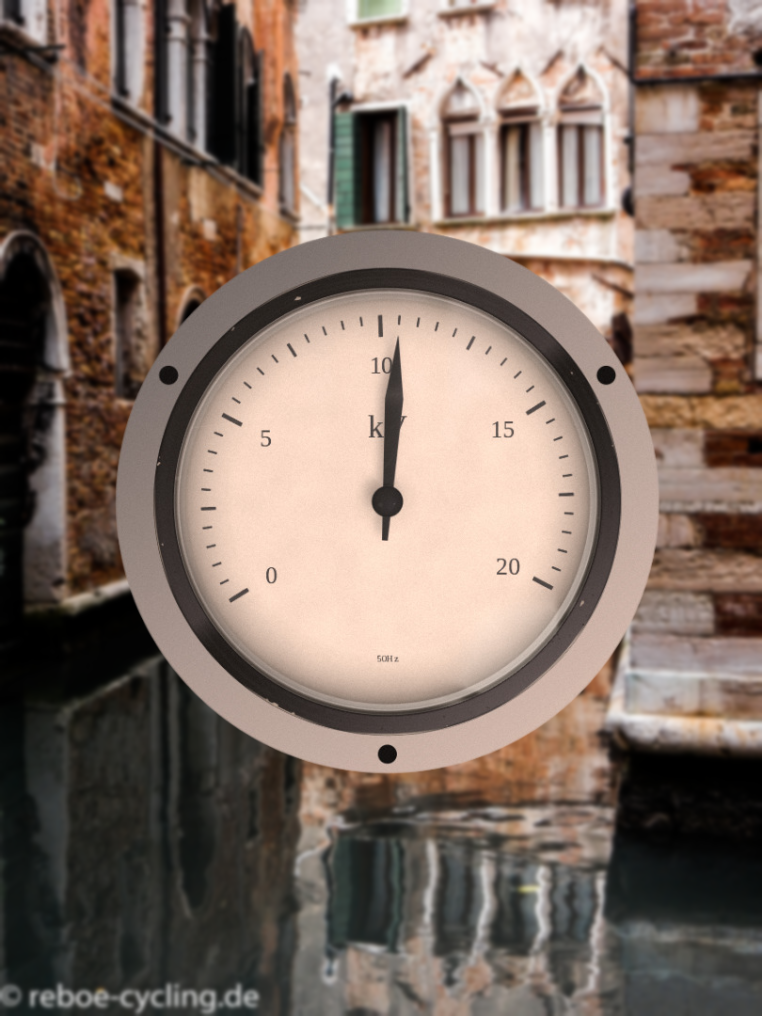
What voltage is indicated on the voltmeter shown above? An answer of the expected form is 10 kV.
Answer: 10.5 kV
